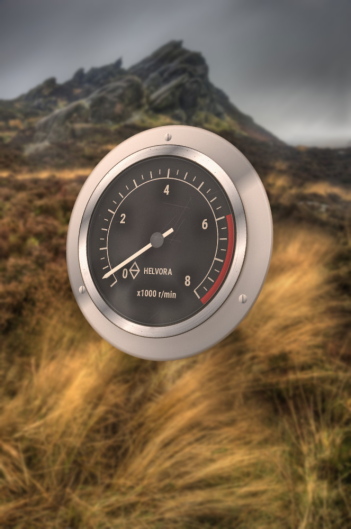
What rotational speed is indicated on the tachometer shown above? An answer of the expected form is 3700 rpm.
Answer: 250 rpm
